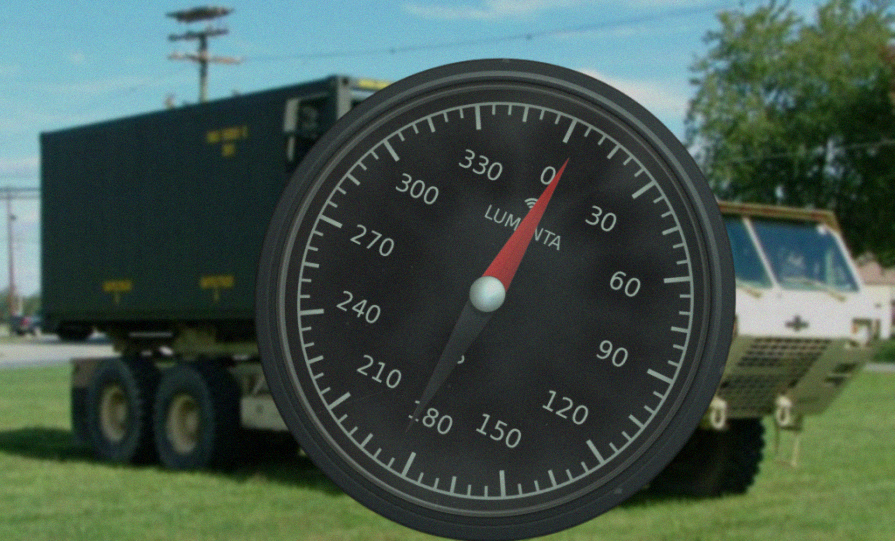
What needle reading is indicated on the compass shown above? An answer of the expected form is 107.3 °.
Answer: 5 °
